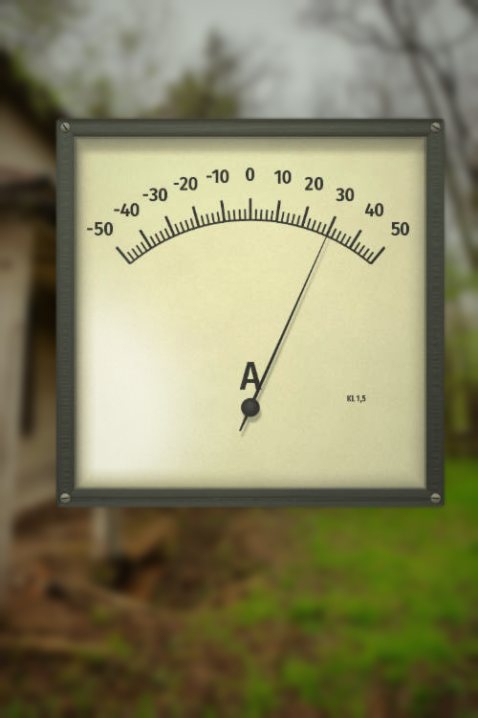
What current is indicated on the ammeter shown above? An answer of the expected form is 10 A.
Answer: 30 A
